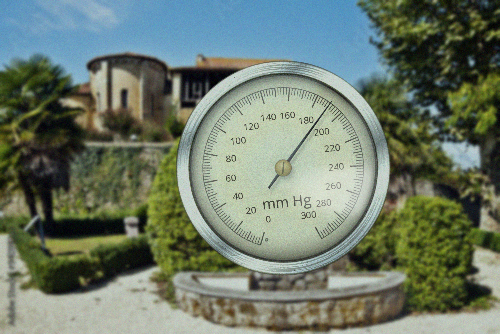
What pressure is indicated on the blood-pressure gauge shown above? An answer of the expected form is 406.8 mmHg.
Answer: 190 mmHg
